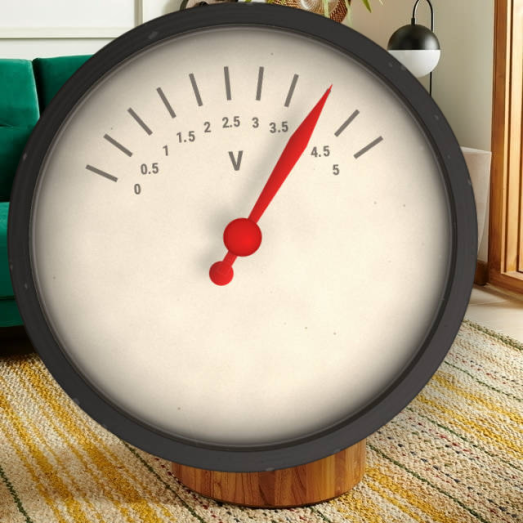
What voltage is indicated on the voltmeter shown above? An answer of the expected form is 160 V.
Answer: 4 V
